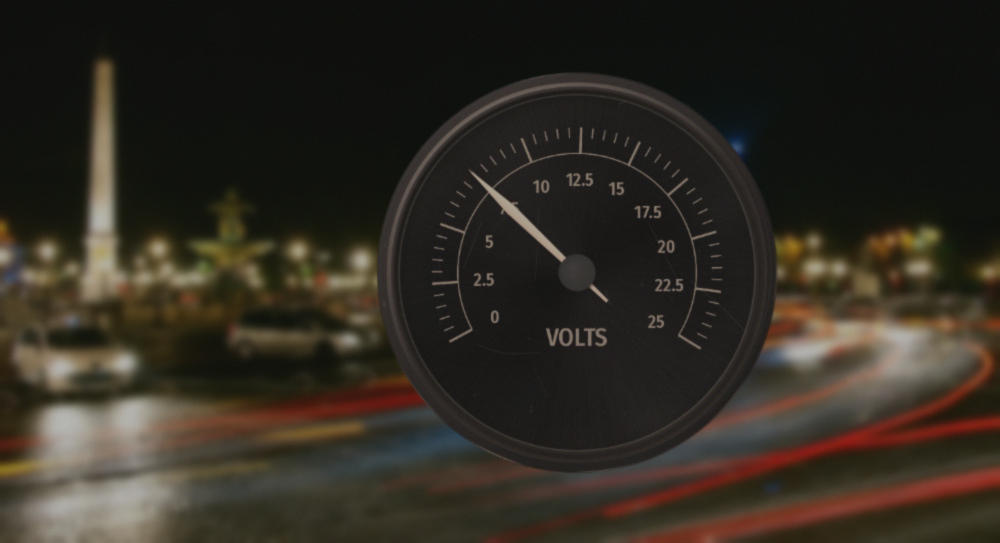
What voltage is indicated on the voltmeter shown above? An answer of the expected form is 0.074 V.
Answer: 7.5 V
